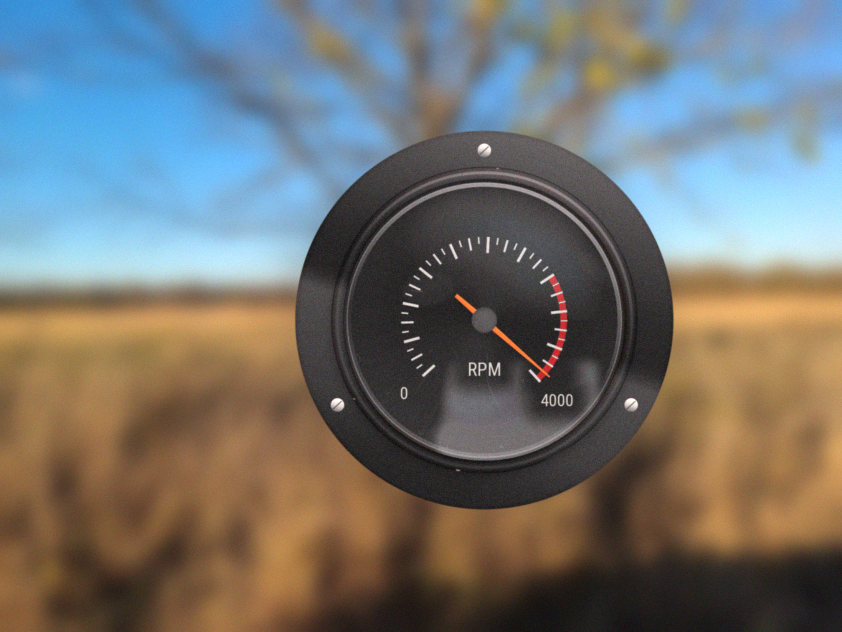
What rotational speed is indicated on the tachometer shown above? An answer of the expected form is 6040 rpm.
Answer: 3900 rpm
